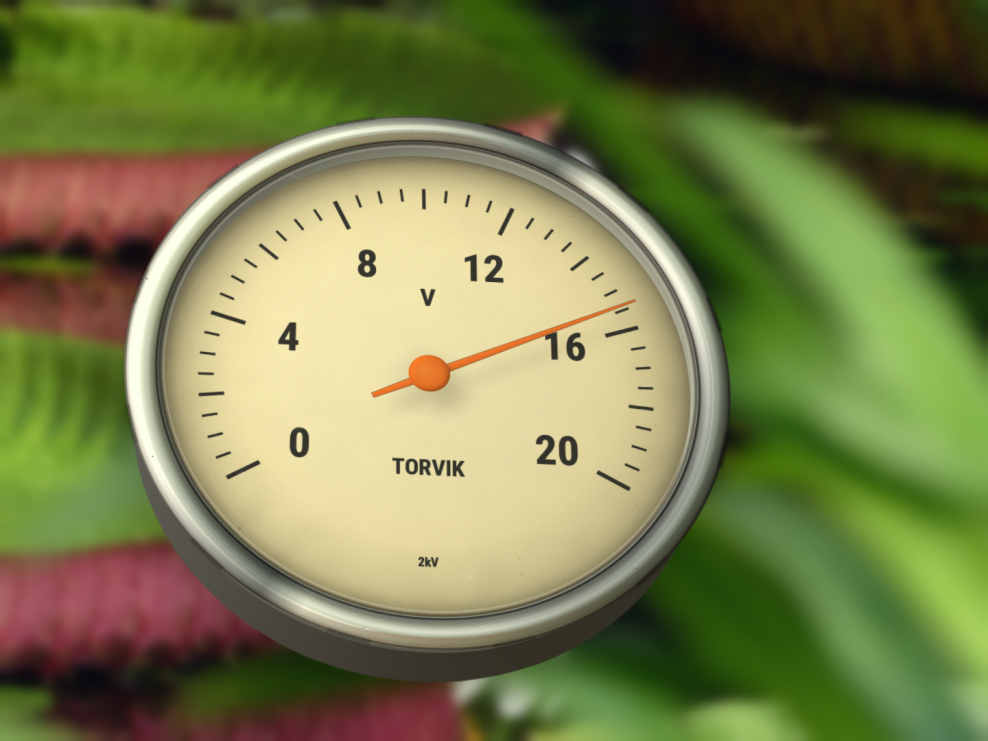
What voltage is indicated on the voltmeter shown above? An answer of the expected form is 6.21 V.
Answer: 15.5 V
